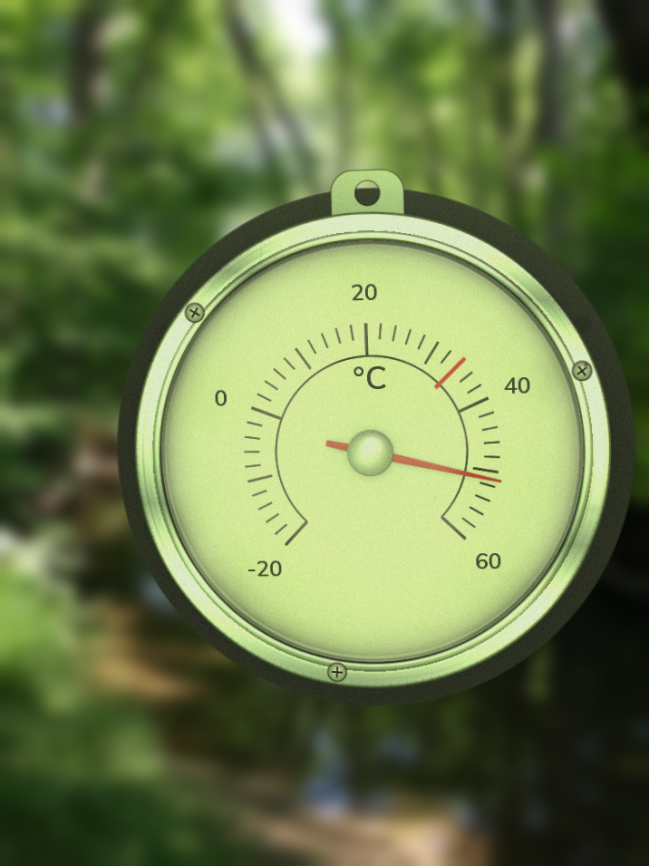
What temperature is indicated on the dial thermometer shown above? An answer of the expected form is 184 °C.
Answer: 51 °C
